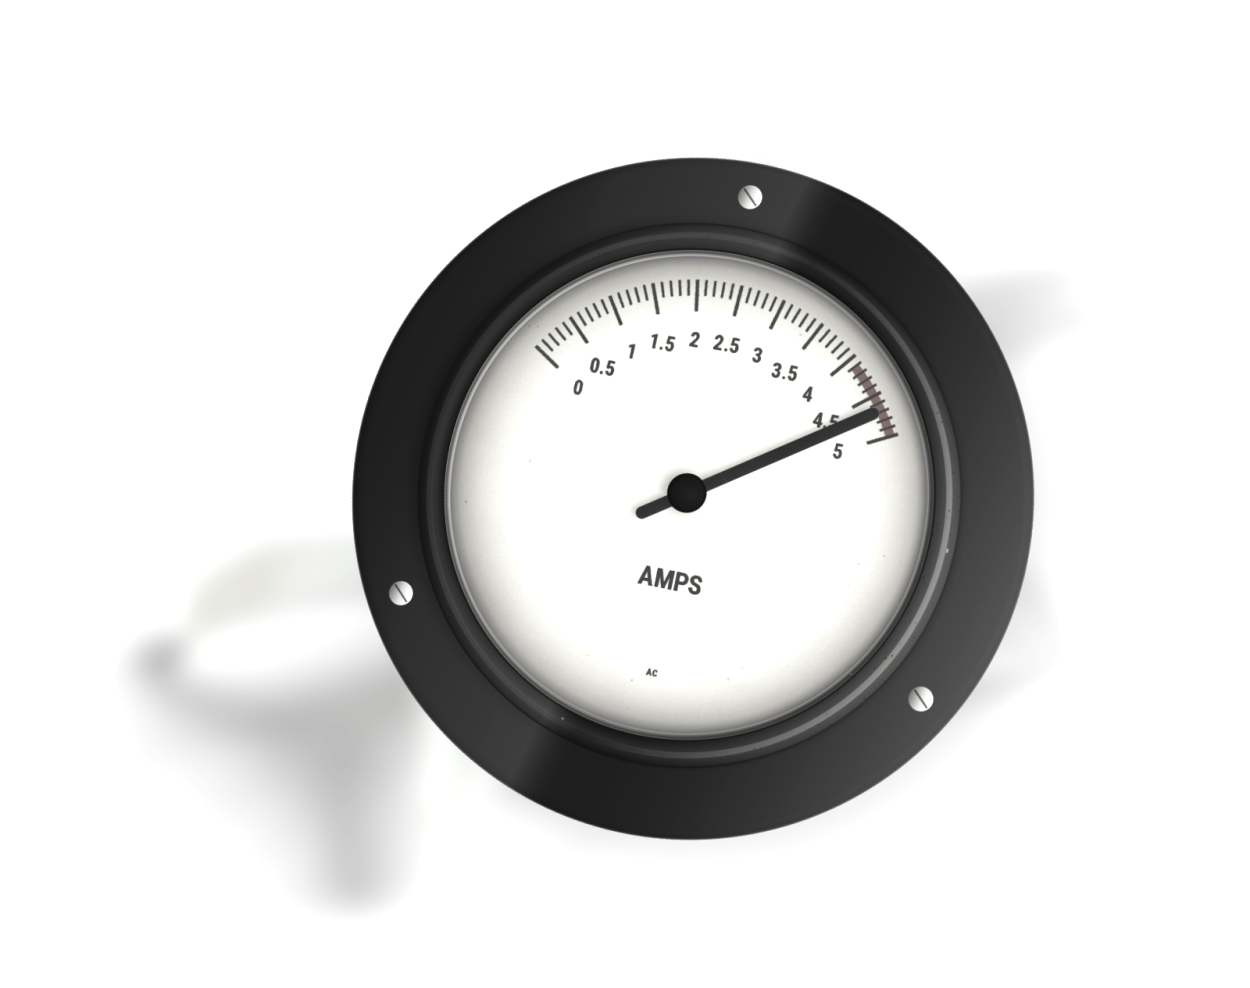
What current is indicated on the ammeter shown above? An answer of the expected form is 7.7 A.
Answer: 4.7 A
